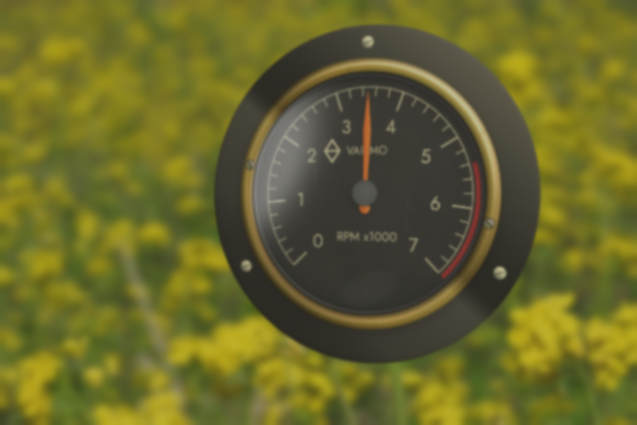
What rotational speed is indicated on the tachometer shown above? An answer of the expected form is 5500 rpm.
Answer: 3500 rpm
